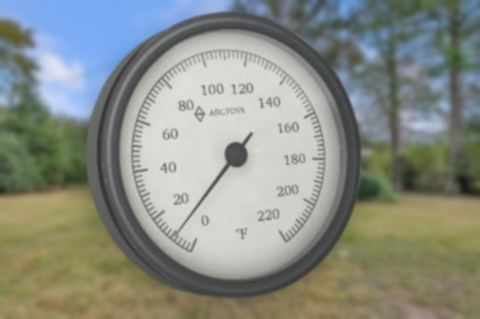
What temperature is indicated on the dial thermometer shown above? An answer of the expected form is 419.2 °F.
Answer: 10 °F
